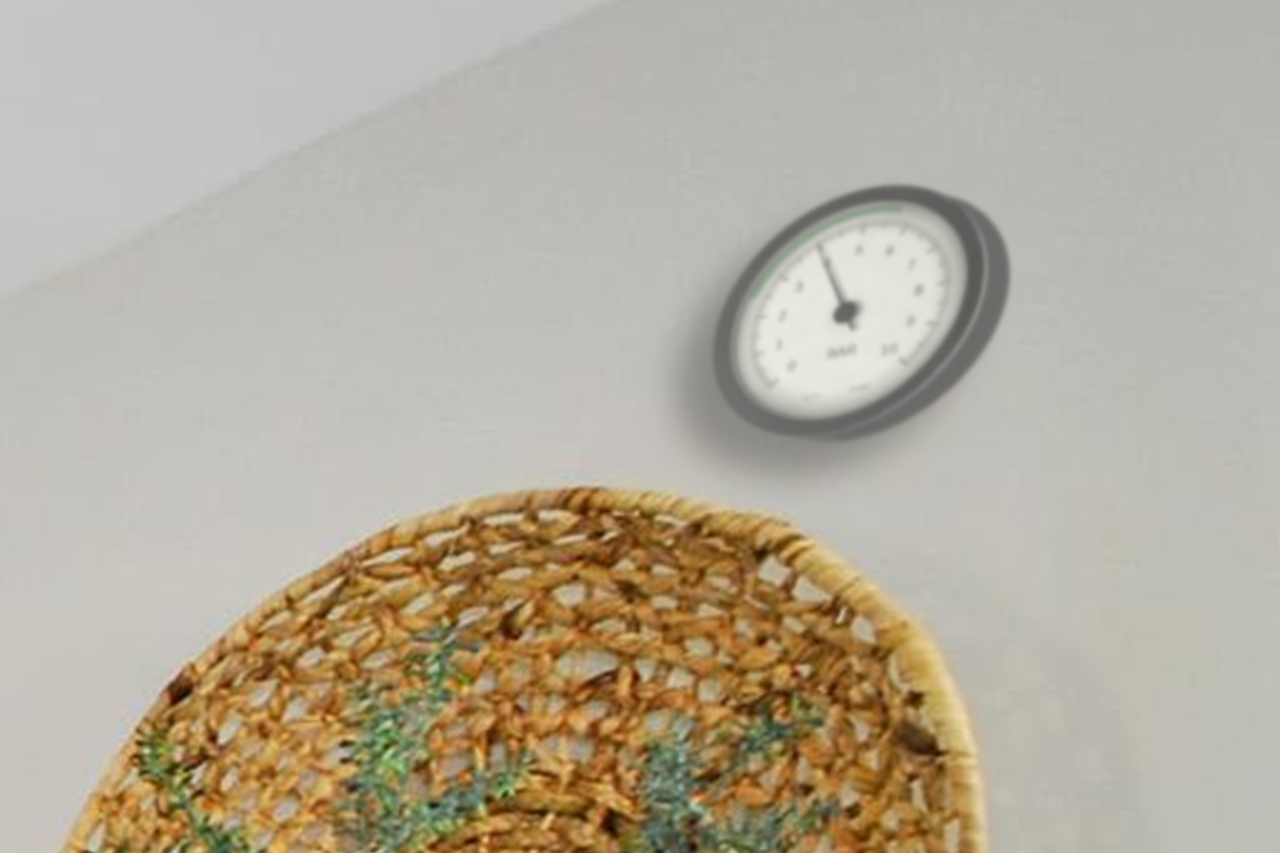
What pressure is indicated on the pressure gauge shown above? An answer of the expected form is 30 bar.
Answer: 4 bar
